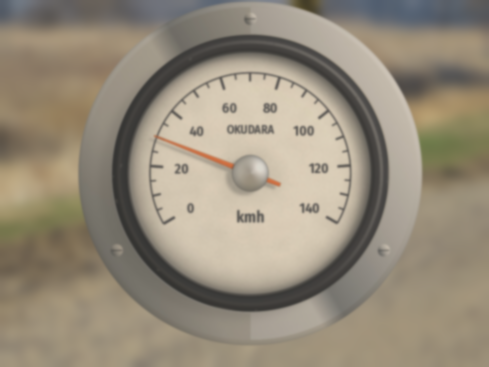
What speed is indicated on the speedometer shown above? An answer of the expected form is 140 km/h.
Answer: 30 km/h
